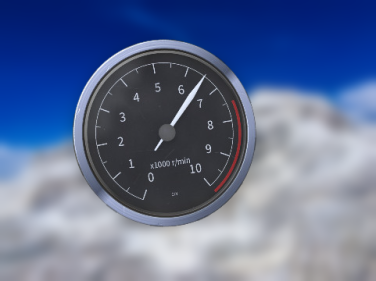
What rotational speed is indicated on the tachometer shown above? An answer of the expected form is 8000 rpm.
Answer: 6500 rpm
